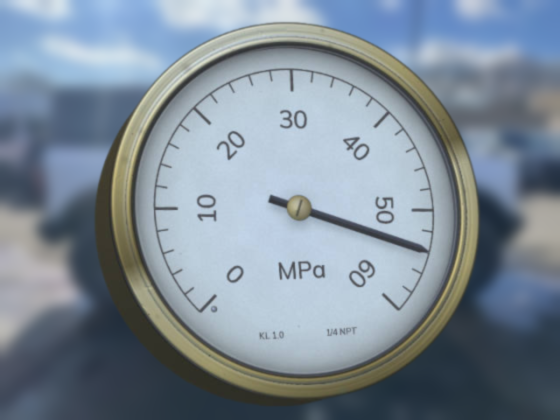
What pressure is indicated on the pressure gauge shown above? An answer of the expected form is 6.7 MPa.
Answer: 54 MPa
